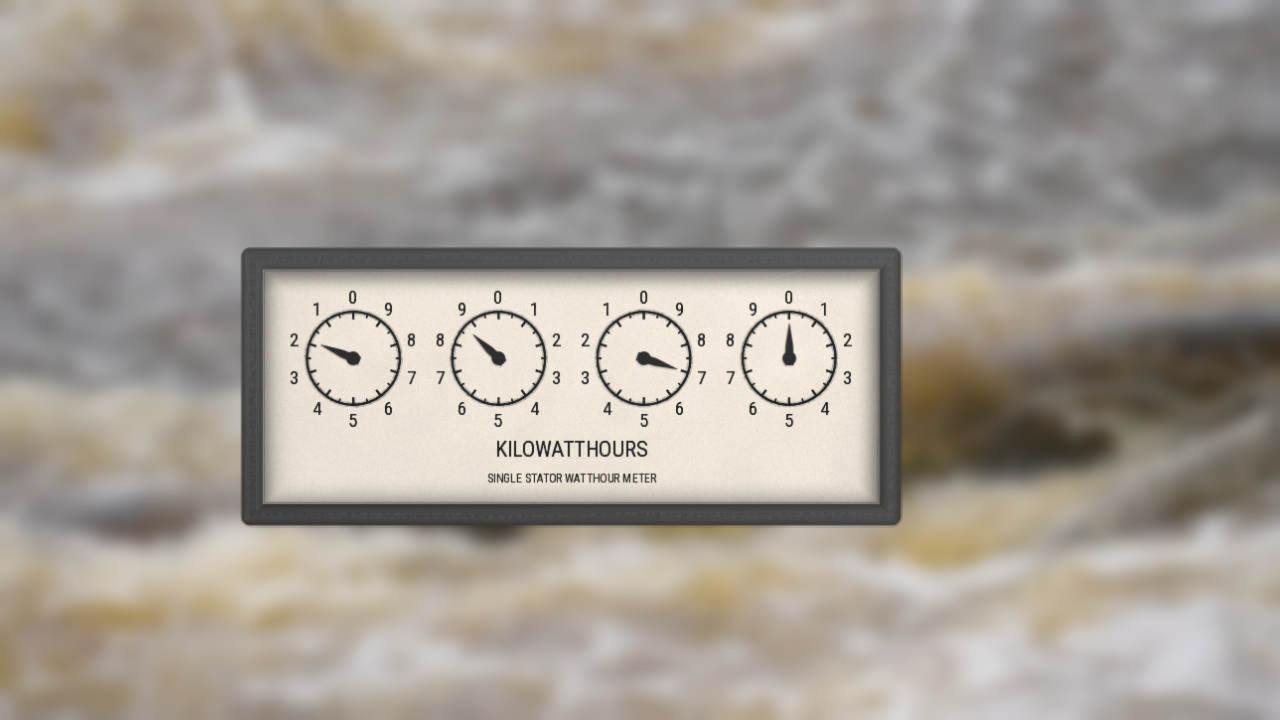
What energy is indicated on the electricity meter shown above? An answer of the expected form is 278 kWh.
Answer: 1870 kWh
